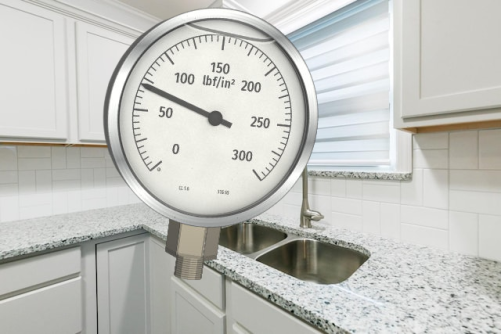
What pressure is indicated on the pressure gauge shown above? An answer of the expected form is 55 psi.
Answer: 70 psi
